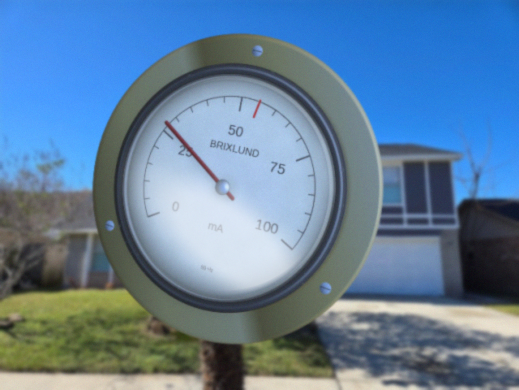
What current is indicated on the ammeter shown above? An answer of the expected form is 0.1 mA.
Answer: 27.5 mA
